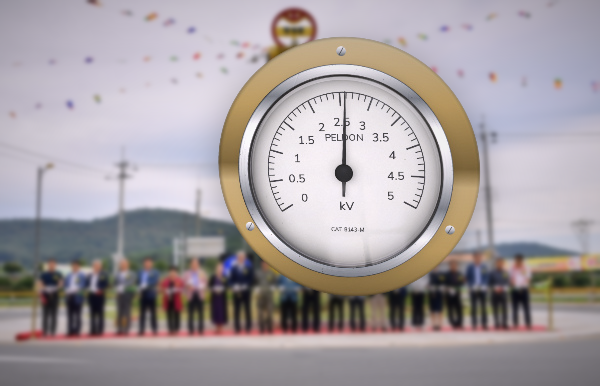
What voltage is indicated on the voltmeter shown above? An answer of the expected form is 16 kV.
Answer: 2.6 kV
